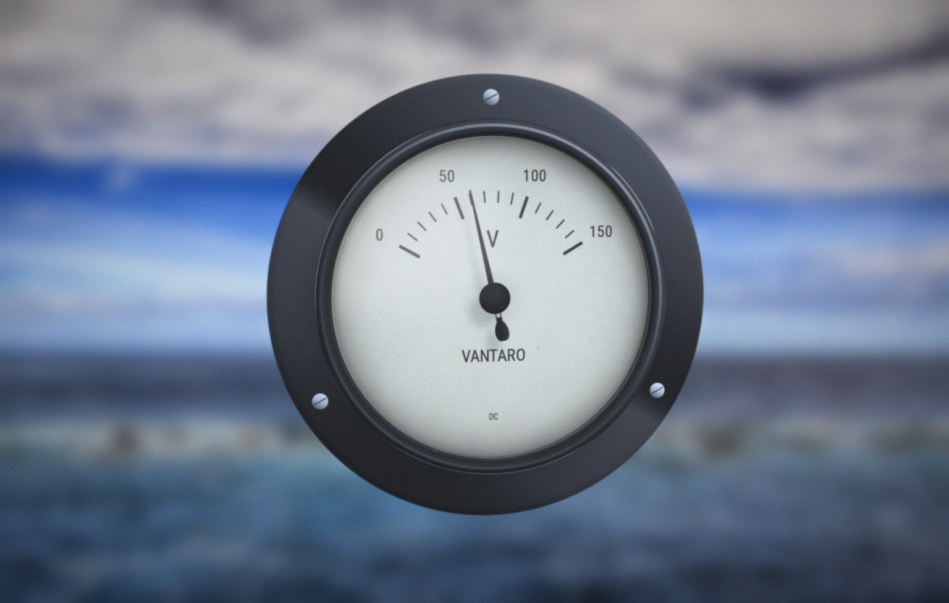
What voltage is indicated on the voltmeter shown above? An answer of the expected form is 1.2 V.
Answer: 60 V
